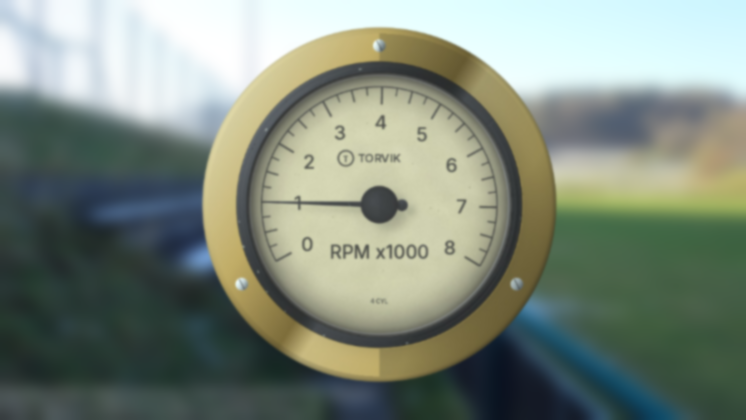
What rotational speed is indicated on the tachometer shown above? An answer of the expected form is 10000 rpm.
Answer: 1000 rpm
